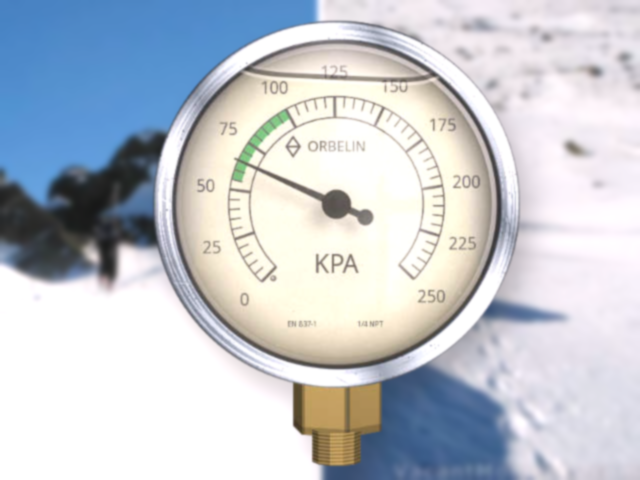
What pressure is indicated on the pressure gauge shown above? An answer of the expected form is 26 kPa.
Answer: 65 kPa
